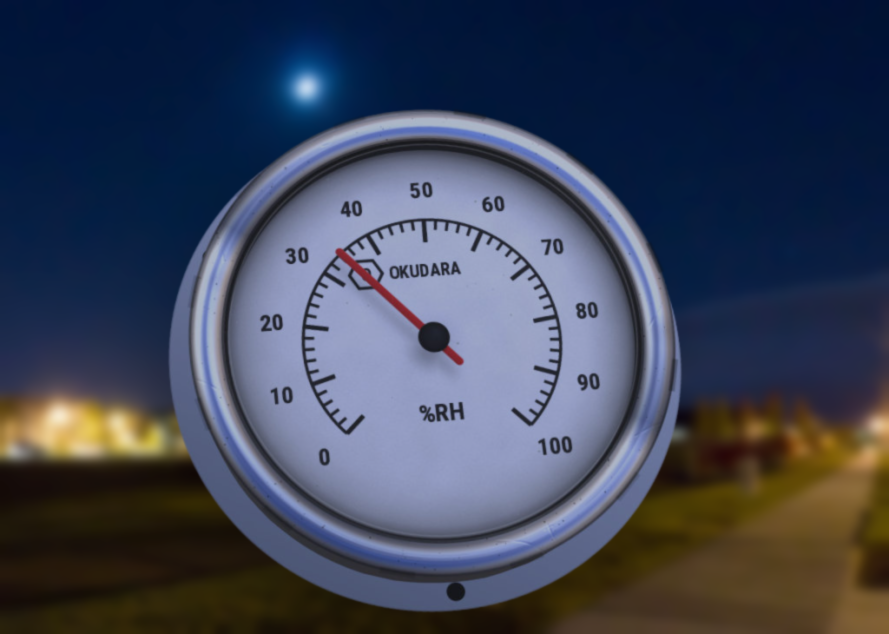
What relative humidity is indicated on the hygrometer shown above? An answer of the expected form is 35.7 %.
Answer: 34 %
